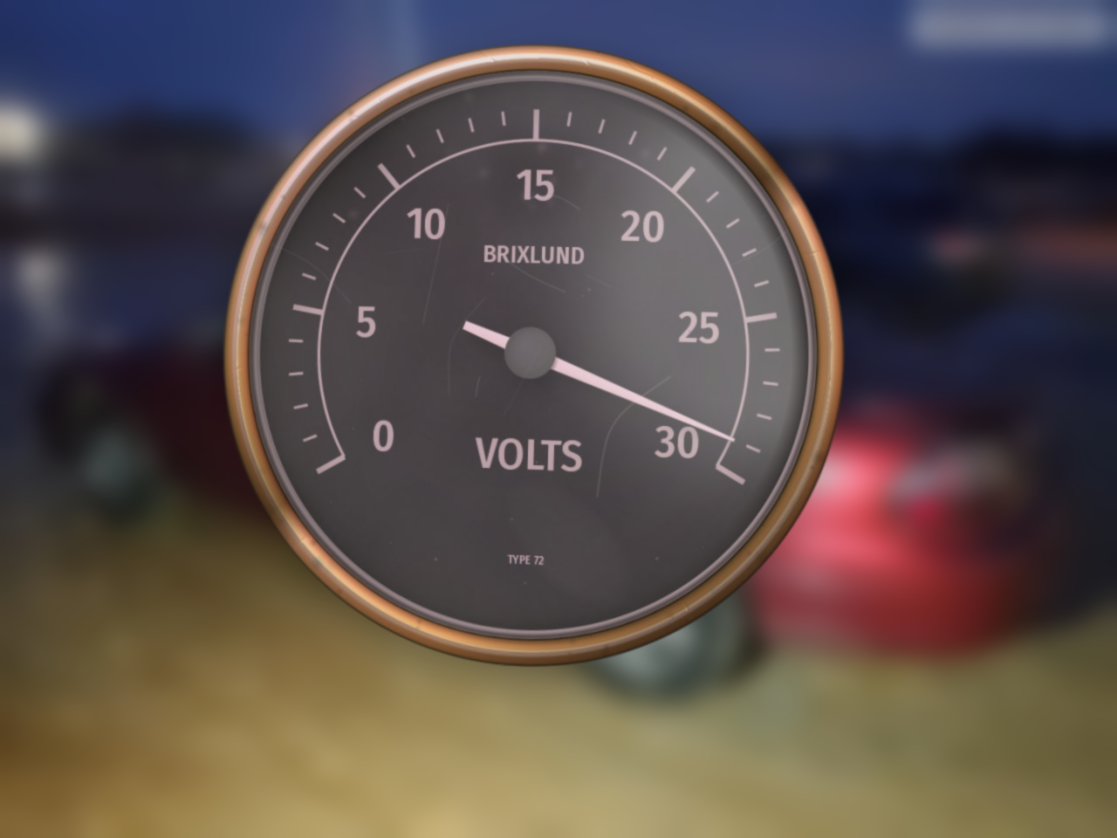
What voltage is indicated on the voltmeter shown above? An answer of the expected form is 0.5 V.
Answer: 29 V
